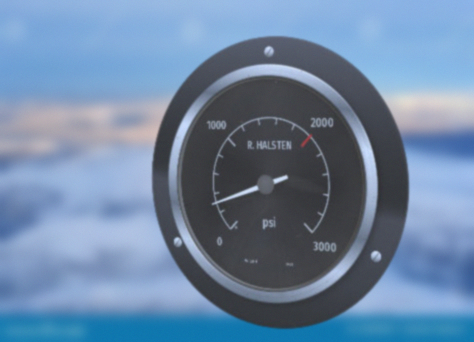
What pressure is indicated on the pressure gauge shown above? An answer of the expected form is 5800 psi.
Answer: 300 psi
